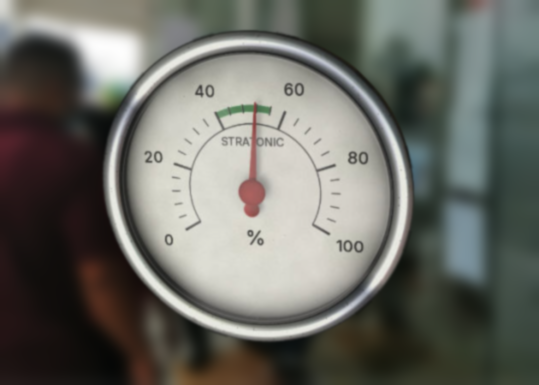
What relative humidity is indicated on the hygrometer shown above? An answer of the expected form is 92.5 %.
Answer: 52 %
